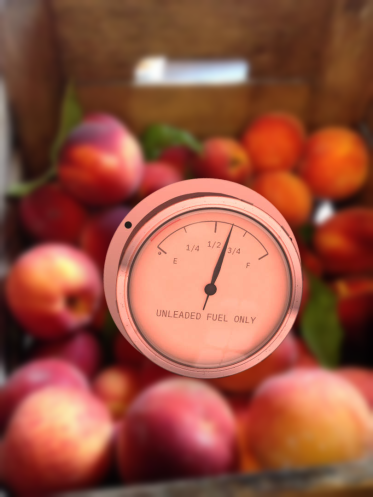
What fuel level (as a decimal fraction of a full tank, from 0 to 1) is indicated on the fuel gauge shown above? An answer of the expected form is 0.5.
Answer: 0.625
